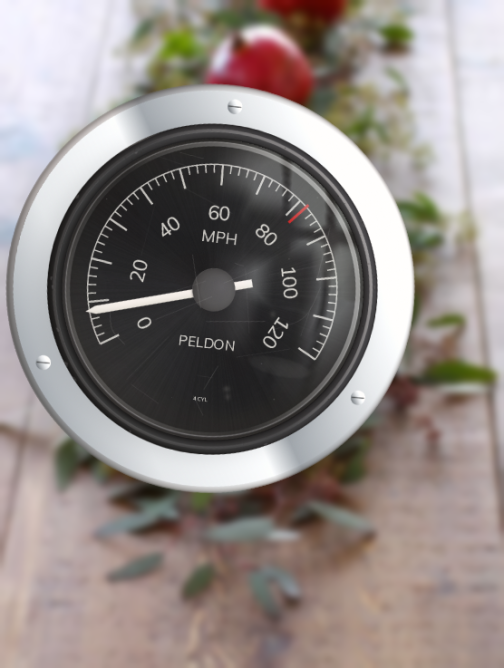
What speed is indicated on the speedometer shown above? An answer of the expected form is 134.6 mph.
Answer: 8 mph
